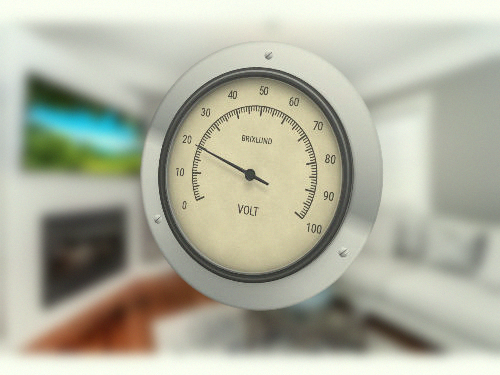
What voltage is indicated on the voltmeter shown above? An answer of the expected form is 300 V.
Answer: 20 V
